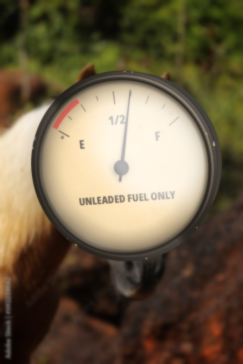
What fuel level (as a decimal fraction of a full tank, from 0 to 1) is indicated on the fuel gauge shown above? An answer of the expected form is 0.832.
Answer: 0.625
